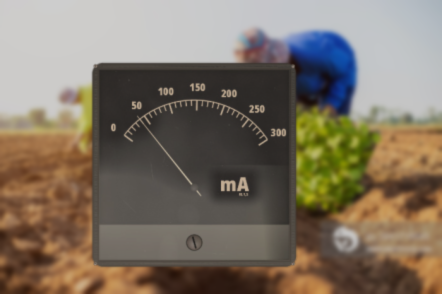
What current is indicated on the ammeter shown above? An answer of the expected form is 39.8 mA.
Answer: 40 mA
